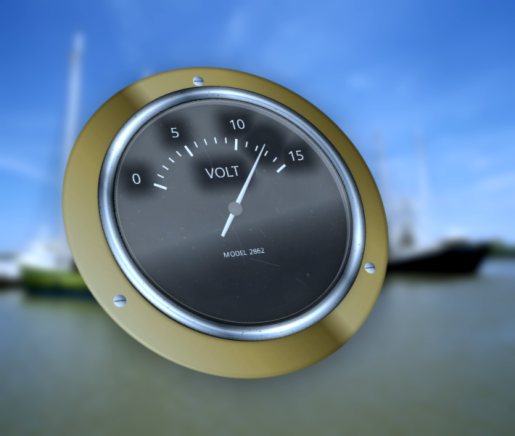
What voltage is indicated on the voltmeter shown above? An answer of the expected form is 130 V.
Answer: 12.5 V
